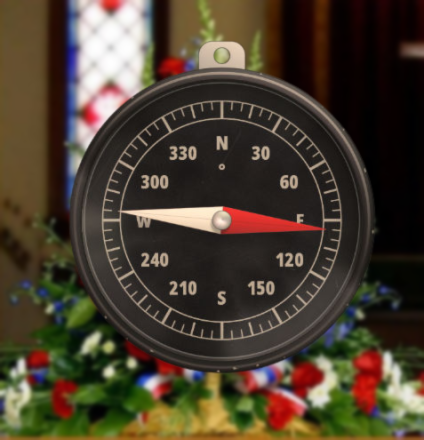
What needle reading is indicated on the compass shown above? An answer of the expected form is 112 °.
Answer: 95 °
